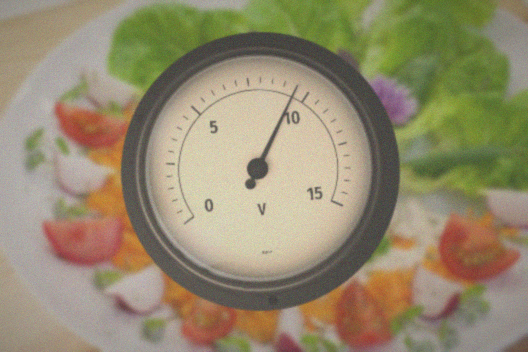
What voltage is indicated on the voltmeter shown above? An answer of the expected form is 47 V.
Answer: 9.5 V
